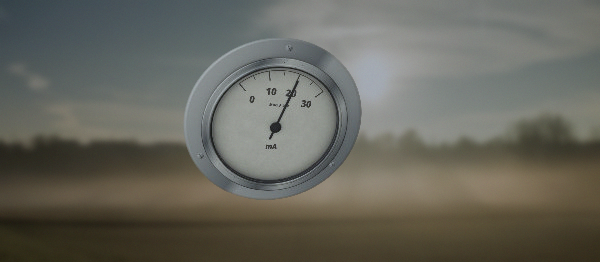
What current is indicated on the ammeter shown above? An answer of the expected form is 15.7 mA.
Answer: 20 mA
